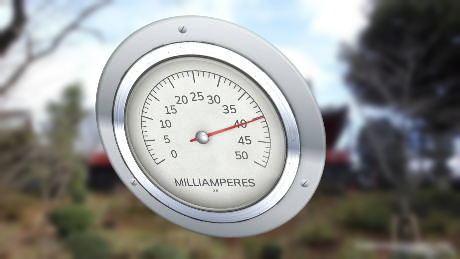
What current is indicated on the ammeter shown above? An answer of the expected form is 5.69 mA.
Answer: 40 mA
